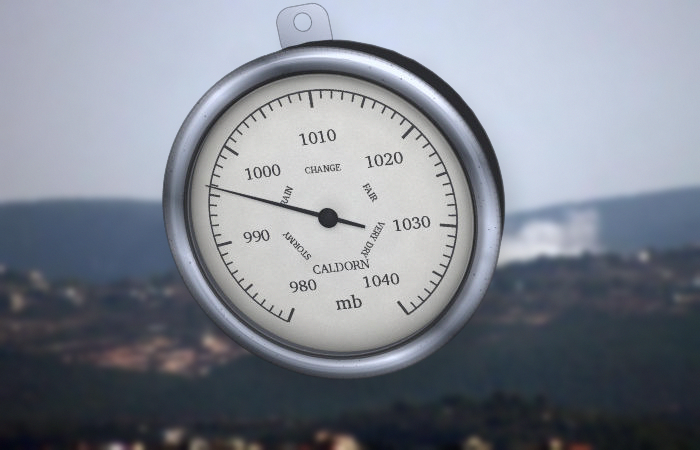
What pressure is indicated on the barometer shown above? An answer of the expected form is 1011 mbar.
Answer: 996 mbar
